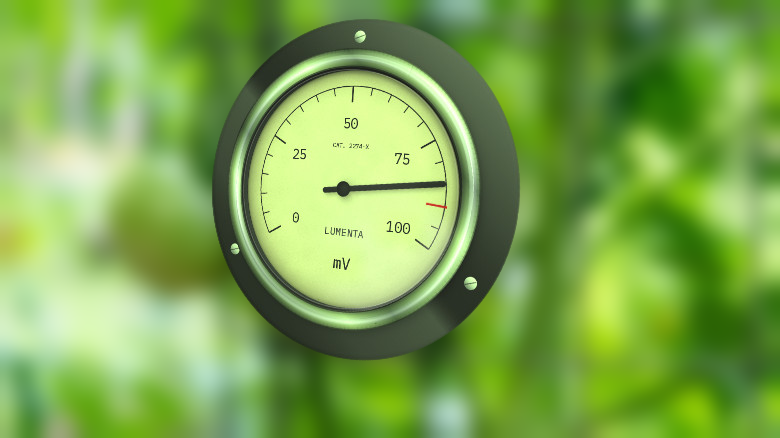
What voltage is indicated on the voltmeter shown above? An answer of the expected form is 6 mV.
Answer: 85 mV
